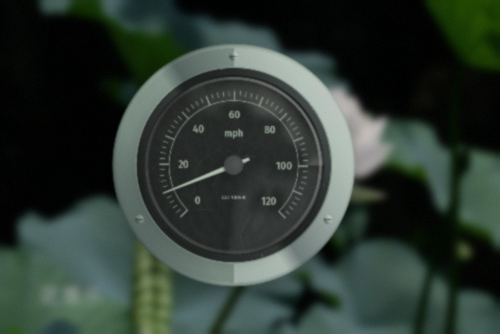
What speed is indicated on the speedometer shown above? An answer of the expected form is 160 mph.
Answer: 10 mph
